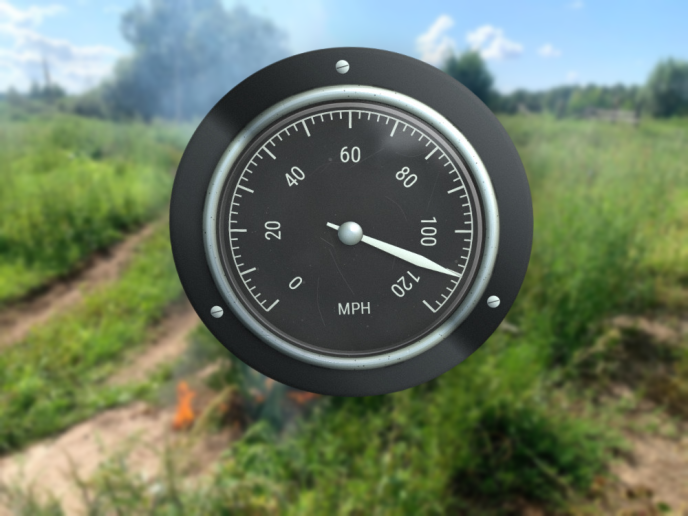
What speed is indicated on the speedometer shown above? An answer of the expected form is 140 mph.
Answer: 110 mph
